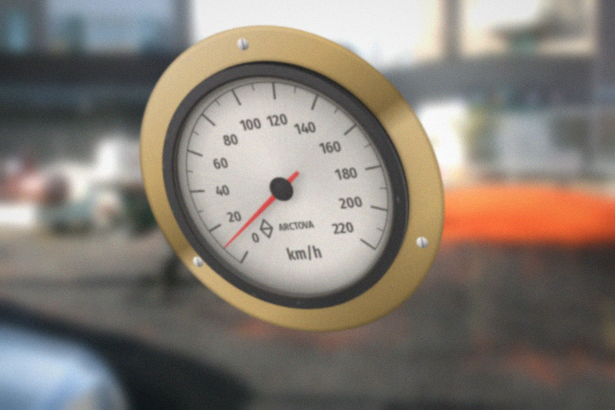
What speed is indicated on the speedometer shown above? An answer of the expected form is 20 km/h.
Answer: 10 km/h
